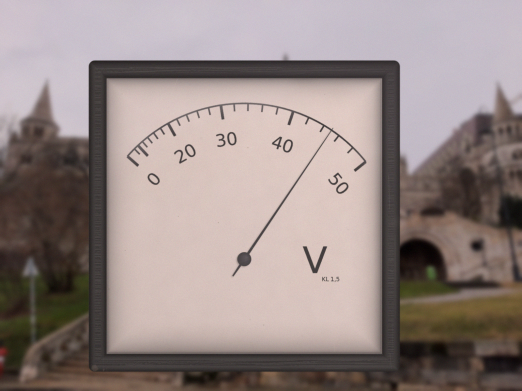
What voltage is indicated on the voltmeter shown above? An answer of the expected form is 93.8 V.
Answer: 45 V
